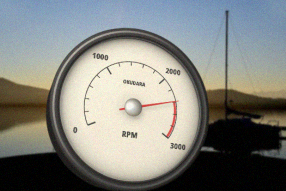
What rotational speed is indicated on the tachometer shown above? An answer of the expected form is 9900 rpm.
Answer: 2400 rpm
